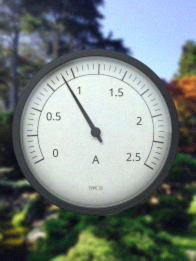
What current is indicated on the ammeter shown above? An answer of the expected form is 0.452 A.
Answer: 0.9 A
